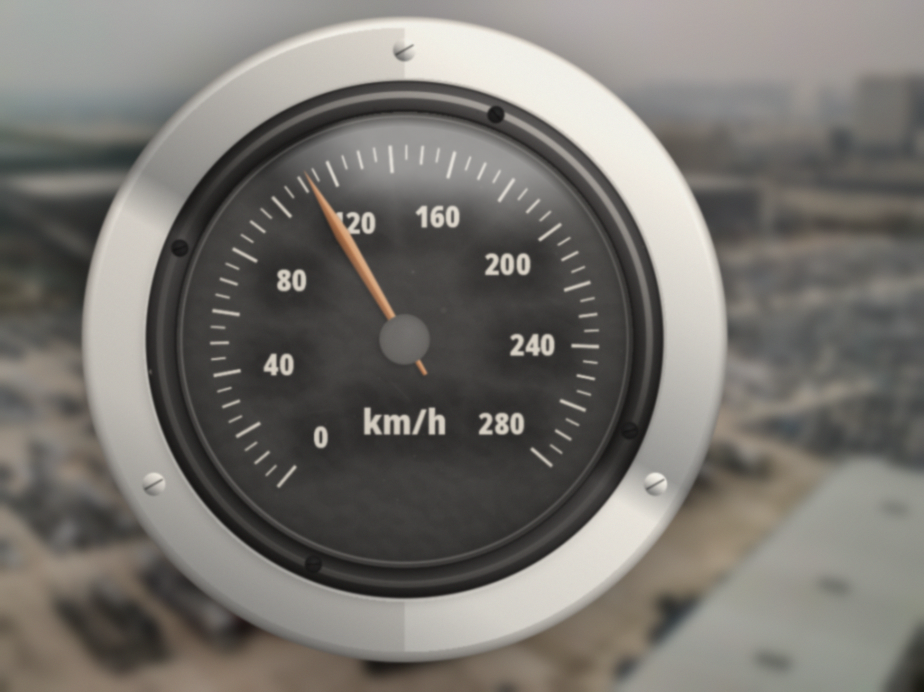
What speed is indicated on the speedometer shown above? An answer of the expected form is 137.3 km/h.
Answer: 112.5 km/h
